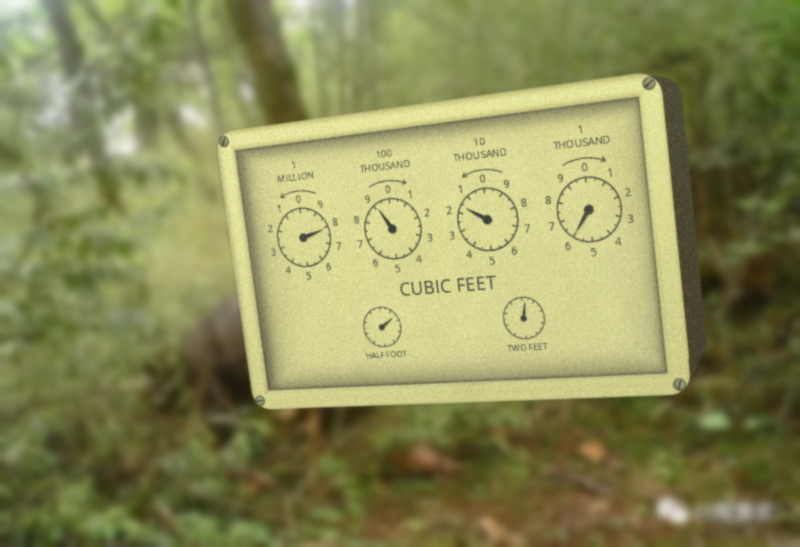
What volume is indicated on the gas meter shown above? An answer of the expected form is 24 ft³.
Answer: 791600 ft³
